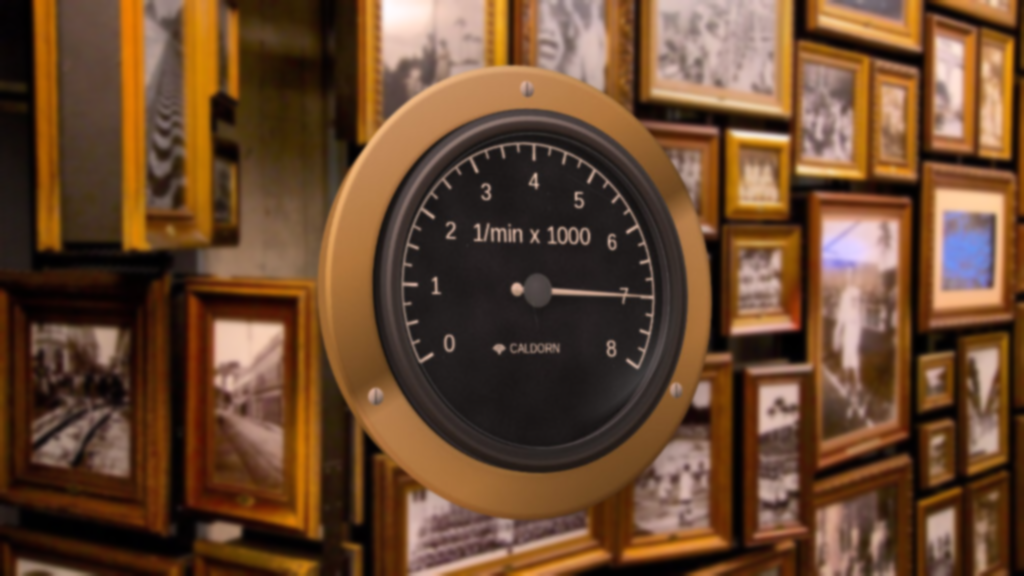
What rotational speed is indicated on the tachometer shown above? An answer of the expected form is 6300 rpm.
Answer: 7000 rpm
